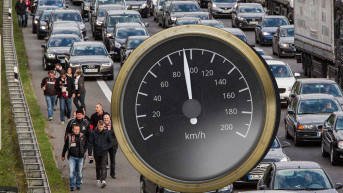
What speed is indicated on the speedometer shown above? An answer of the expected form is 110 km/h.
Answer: 95 km/h
